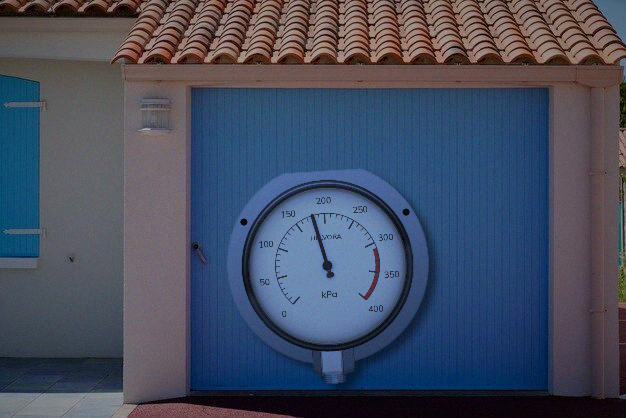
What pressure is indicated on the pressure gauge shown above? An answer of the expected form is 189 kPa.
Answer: 180 kPa
